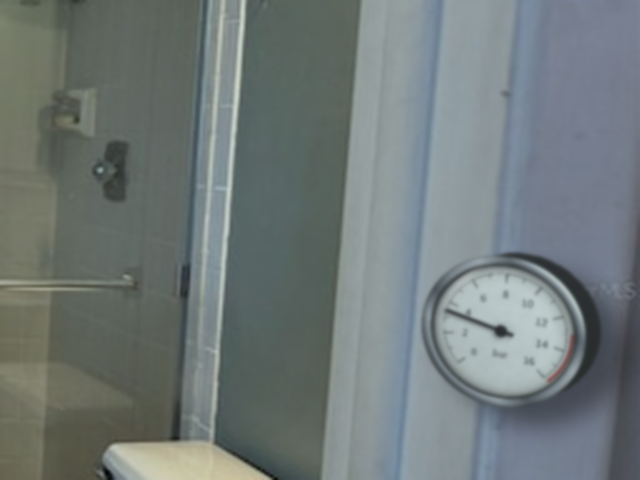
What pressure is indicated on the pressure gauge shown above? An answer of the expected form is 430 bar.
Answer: 3.5 bar
